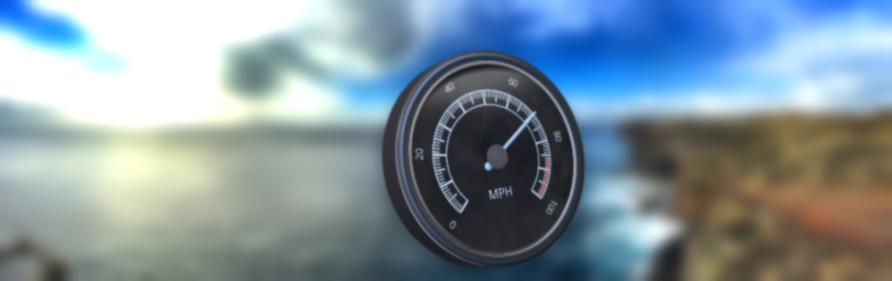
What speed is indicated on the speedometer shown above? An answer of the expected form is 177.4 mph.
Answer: 70 mph
